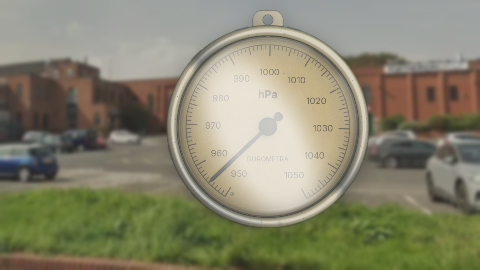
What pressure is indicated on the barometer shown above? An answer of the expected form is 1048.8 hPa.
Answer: 955 hPa
